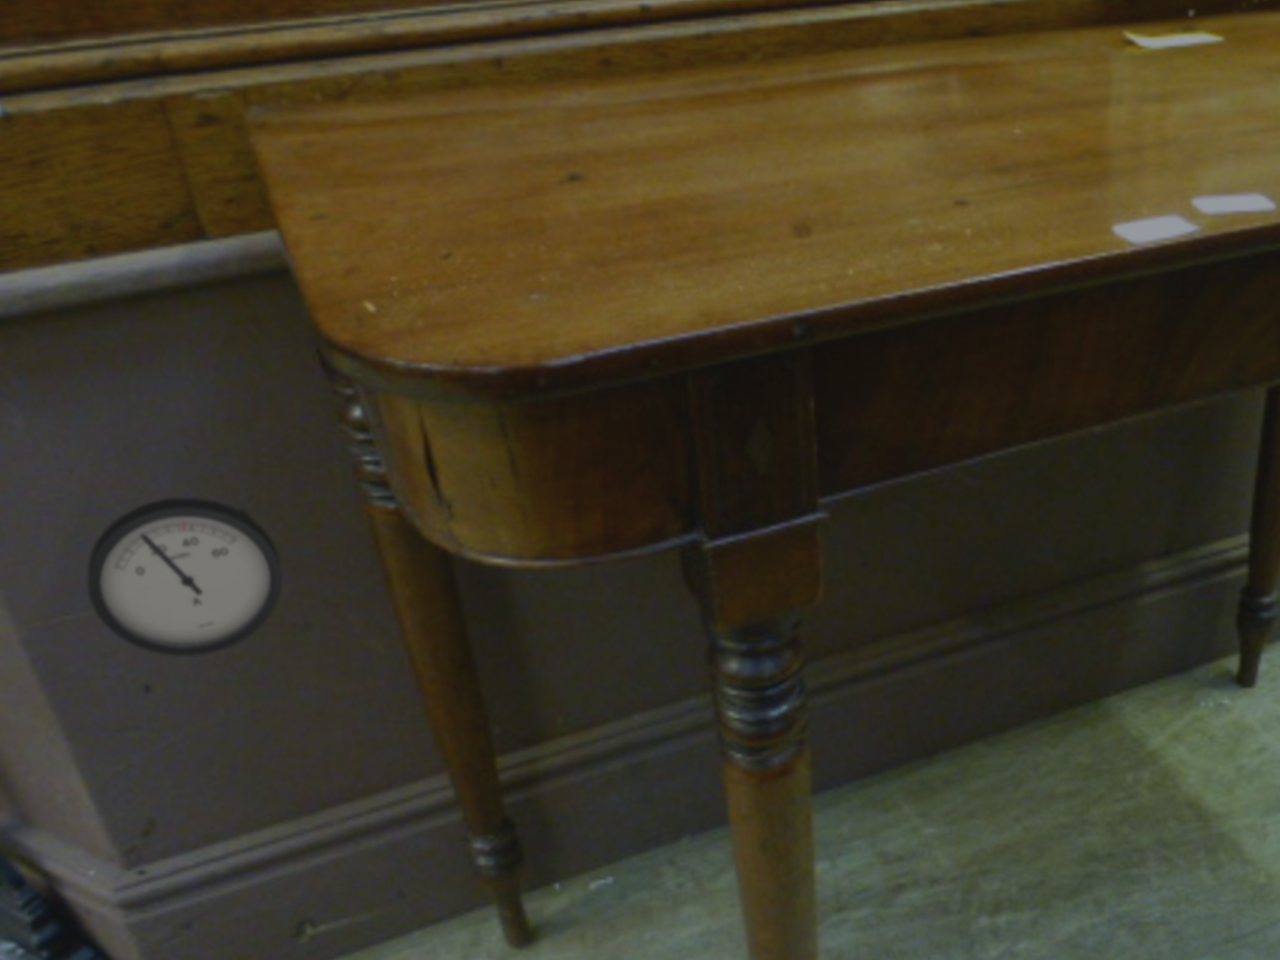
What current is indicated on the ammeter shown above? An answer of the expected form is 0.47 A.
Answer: 20 A
